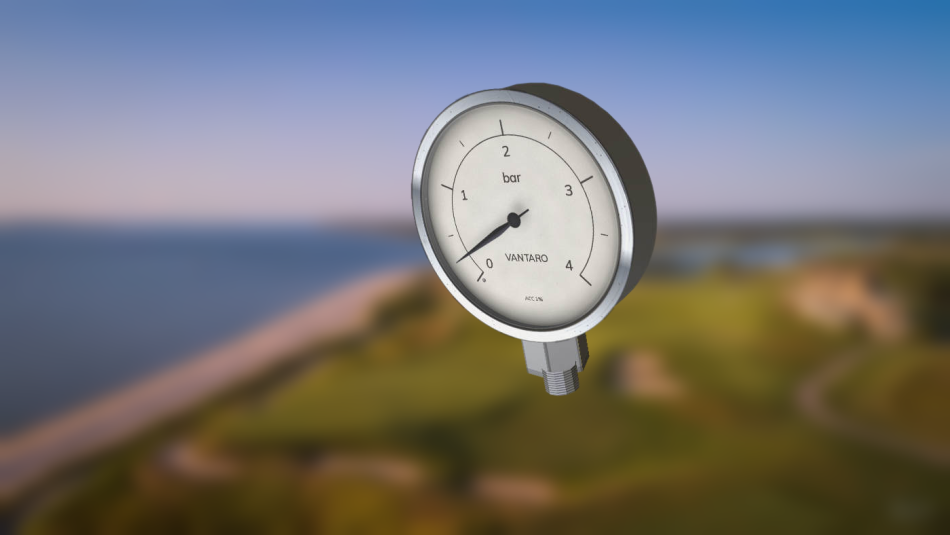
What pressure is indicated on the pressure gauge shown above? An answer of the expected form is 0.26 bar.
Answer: 0.25 bar
